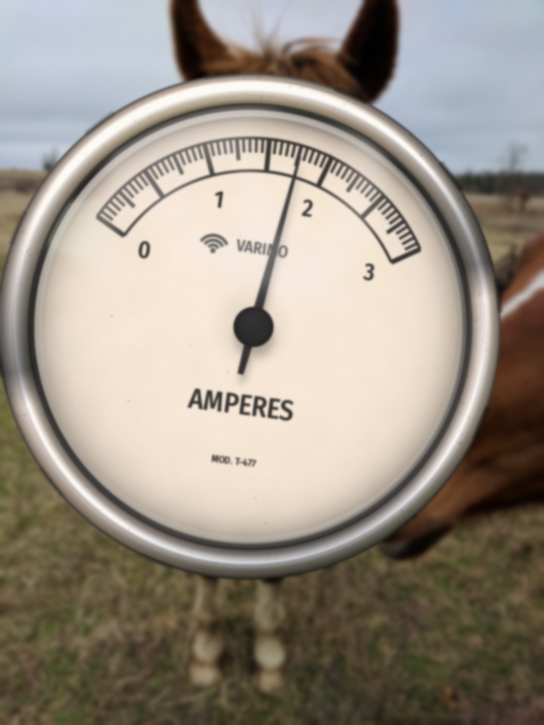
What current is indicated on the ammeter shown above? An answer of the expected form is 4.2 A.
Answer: 1.75 A
